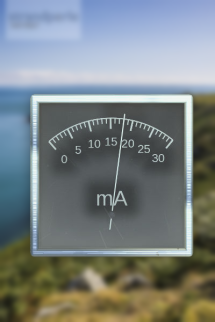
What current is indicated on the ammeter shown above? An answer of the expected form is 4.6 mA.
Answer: 18 mA
